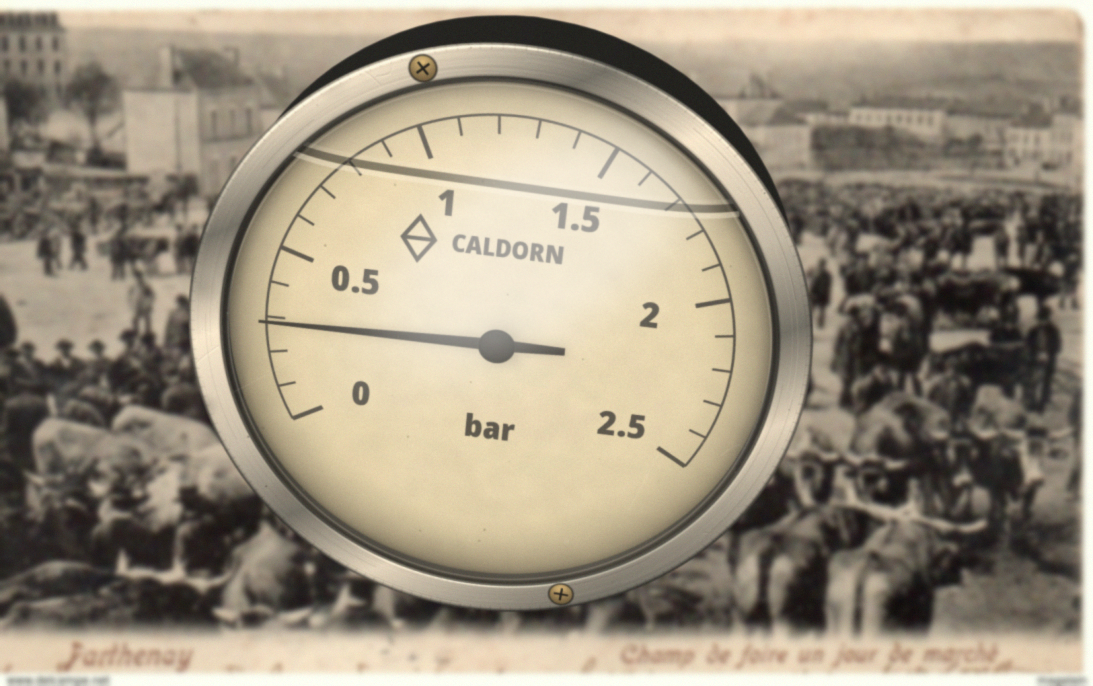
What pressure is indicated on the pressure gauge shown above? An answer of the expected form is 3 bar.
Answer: 0.3 bar
